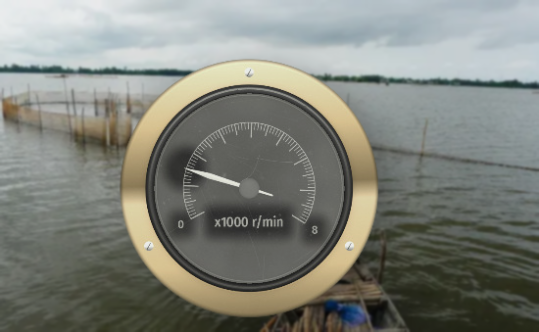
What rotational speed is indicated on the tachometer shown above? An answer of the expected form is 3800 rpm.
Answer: 1500 rpm
